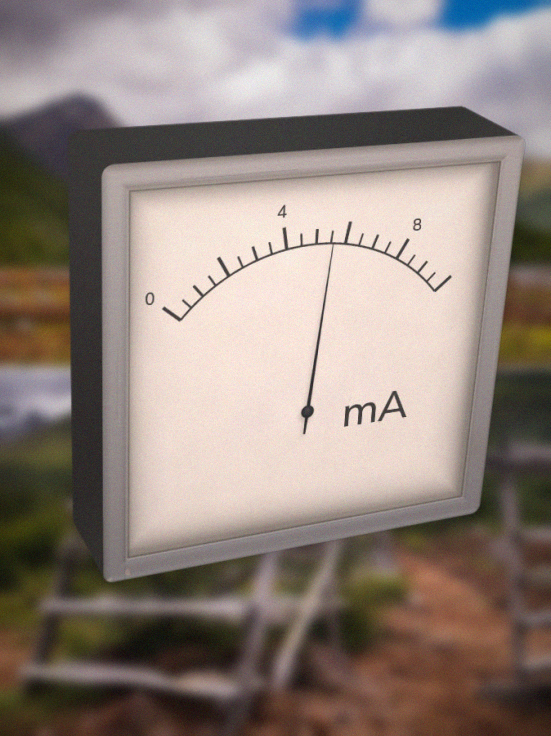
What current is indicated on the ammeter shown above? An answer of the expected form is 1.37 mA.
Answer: 5.5 mA
